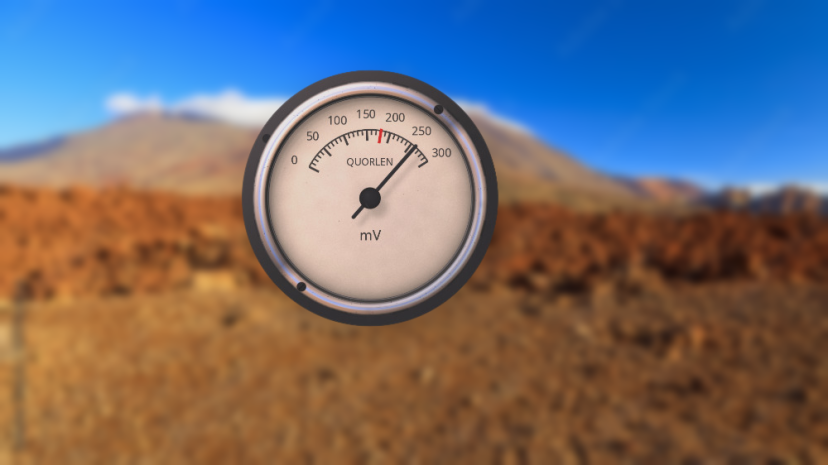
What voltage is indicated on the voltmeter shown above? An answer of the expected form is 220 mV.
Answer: 260 mV
